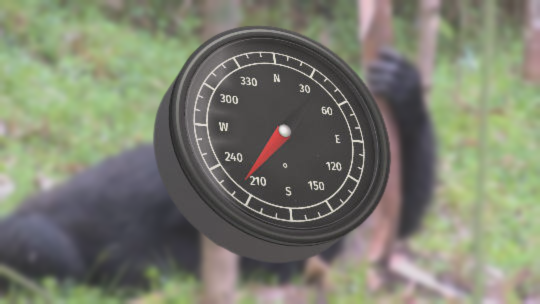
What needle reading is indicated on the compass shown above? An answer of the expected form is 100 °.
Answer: 220 °
